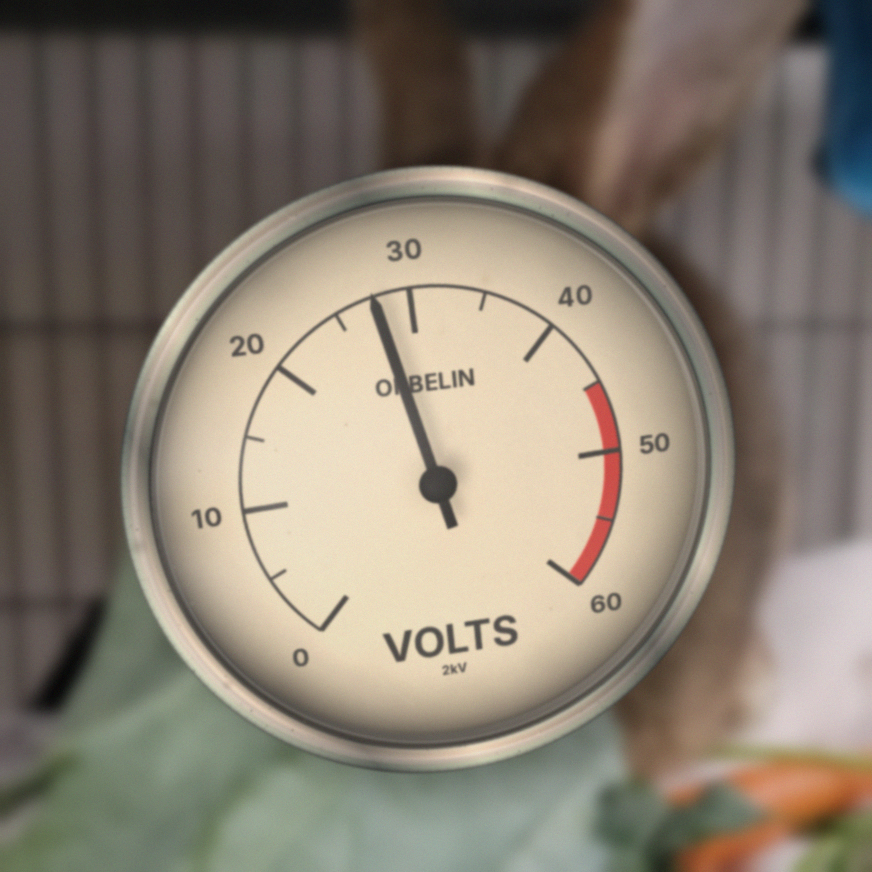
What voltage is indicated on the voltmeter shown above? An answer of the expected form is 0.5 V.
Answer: 27.5 V
